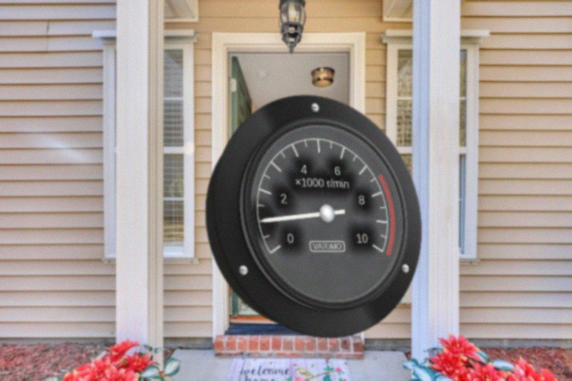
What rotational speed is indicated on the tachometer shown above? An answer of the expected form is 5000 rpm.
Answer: 1000 rpm
